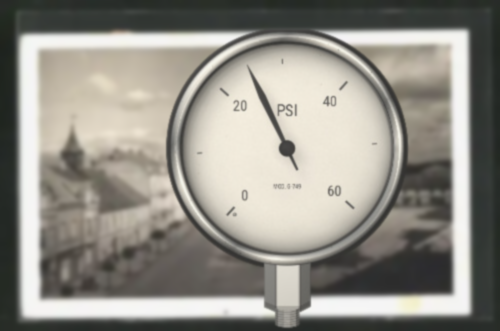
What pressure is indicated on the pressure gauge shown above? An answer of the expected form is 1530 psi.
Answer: 25 psi
